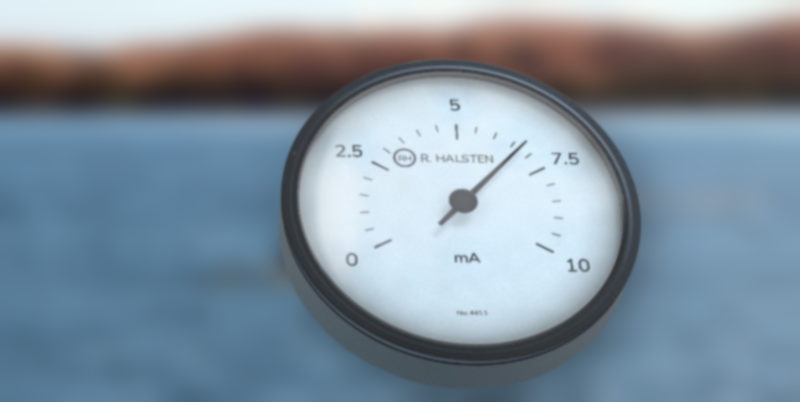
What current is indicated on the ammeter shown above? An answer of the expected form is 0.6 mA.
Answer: 6.75 mA
